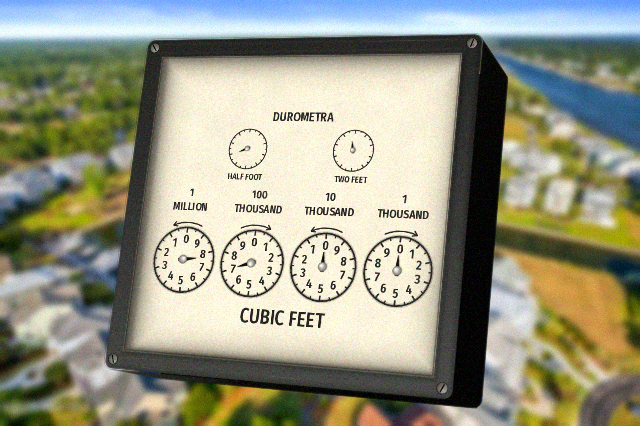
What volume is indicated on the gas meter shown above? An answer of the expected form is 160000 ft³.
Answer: 770000 ft³
